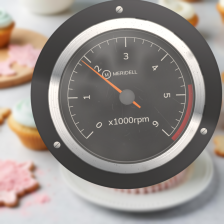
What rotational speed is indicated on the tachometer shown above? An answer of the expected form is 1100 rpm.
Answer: 1900 rpm
